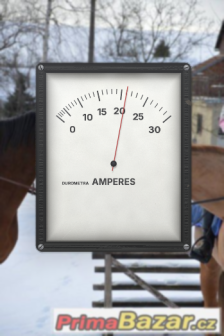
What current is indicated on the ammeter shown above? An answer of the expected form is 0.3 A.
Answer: 21 A
